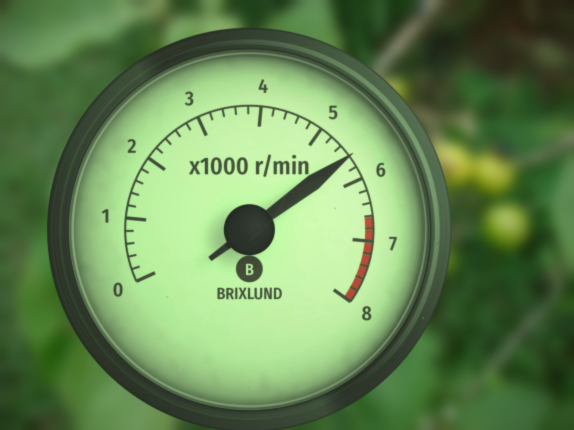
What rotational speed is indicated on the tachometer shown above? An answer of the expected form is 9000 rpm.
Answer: 5600 rpm
